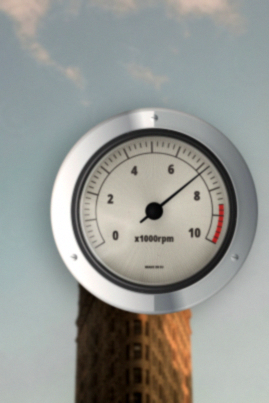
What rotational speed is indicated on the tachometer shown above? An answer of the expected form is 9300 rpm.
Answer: 7200 rpm
